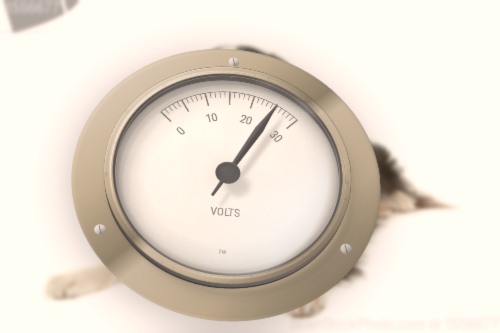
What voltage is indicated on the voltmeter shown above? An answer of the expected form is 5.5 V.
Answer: 25 V
